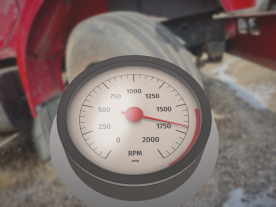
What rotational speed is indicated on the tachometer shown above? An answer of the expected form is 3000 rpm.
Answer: 1700 rpm
